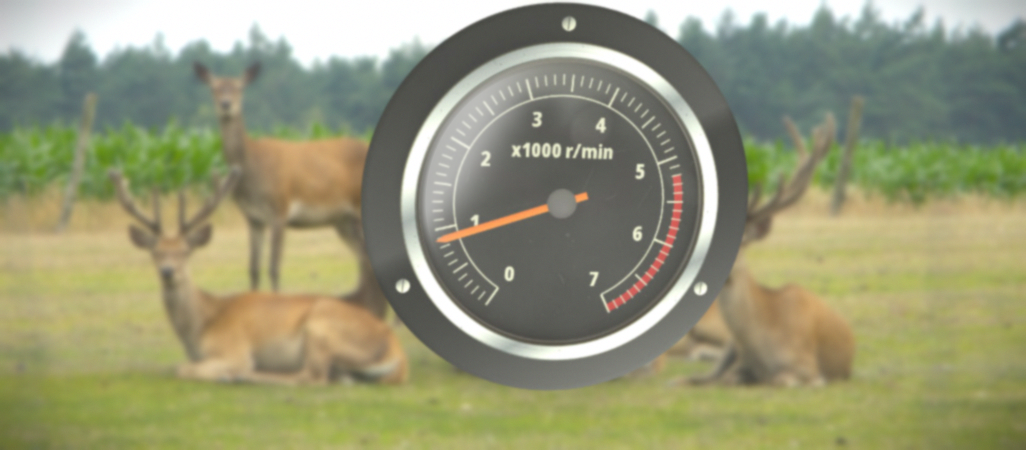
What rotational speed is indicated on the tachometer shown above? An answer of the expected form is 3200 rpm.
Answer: 900 rpm
